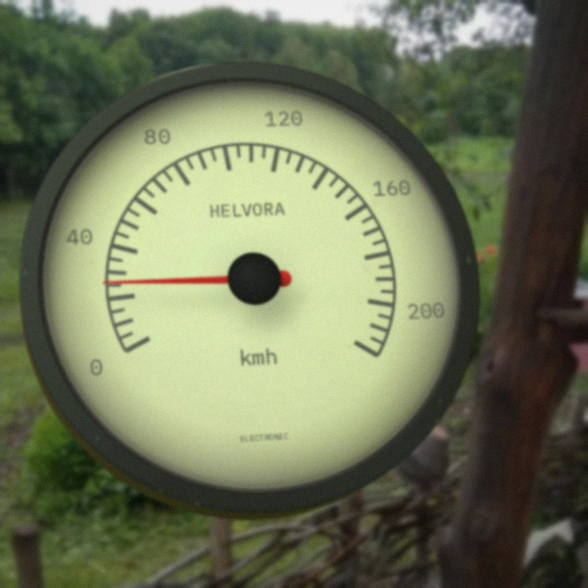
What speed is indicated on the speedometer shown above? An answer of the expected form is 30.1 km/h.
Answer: 25 km/h
